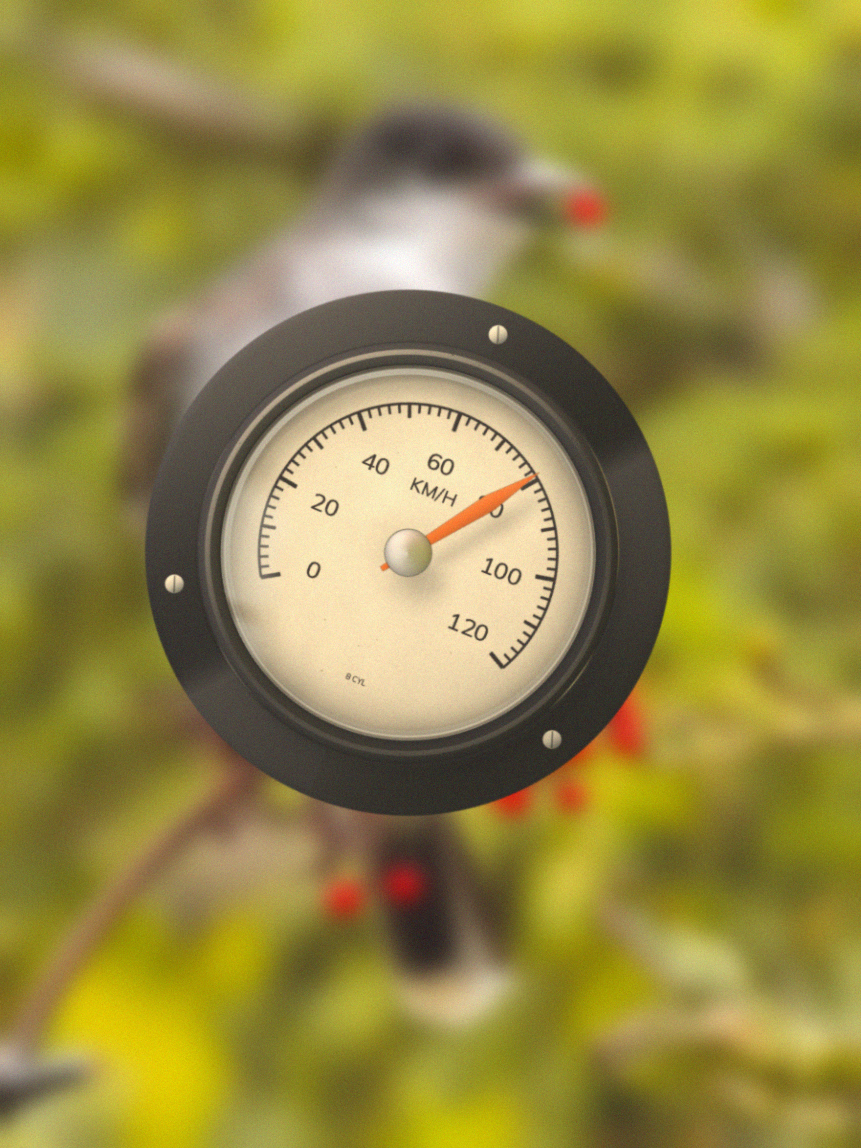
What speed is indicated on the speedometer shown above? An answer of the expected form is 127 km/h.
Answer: 79 km/h
